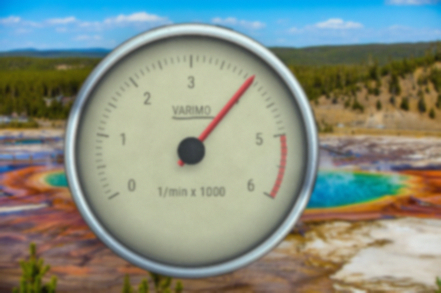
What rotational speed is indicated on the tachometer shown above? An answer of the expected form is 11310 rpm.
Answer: 4000 rpm
